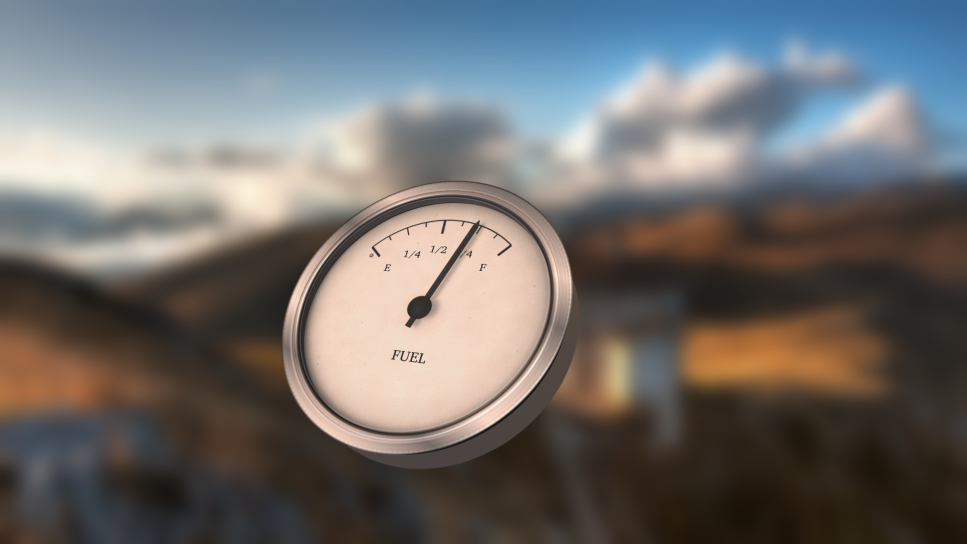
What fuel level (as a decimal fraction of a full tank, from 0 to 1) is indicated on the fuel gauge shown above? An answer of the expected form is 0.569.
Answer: 0.75
